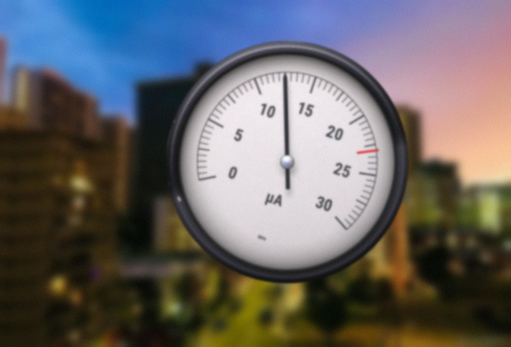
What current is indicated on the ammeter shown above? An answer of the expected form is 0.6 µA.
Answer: 12.5 µA
